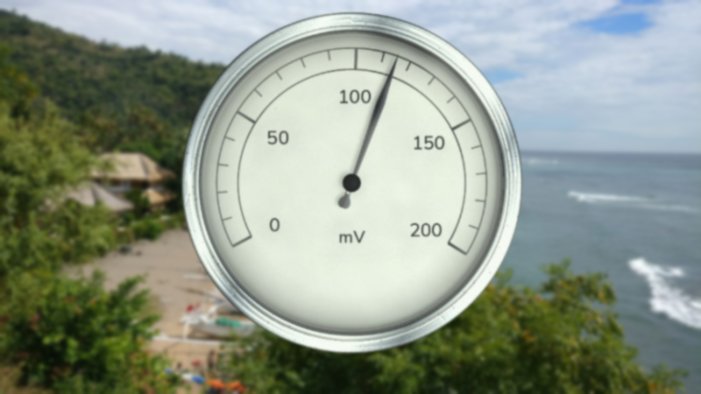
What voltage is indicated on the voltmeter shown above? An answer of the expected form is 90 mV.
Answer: 115 mV
